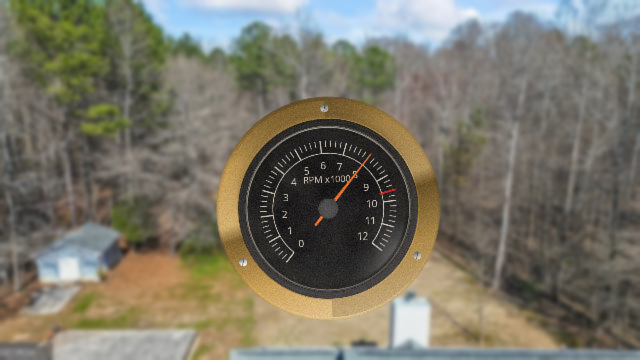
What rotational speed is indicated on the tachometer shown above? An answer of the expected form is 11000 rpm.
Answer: 8000 rpm
